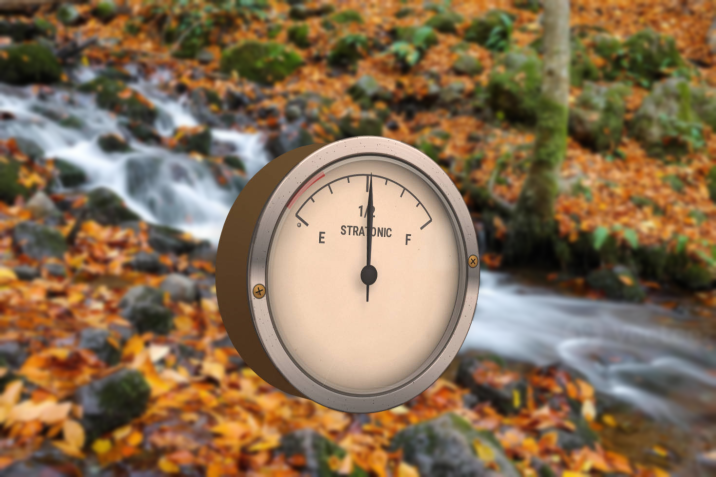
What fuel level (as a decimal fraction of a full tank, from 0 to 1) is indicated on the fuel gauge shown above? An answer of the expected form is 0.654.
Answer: 0.5
